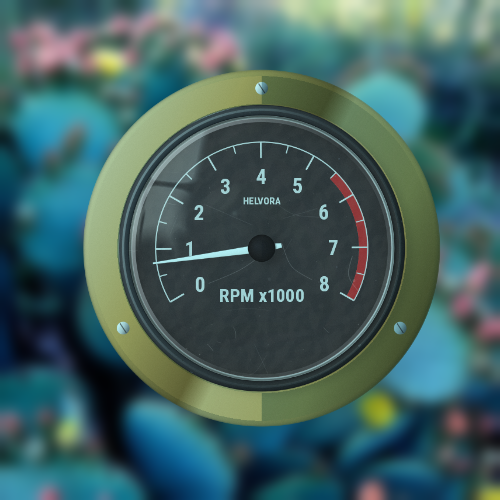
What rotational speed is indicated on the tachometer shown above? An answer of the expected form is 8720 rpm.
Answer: 750 rpm
